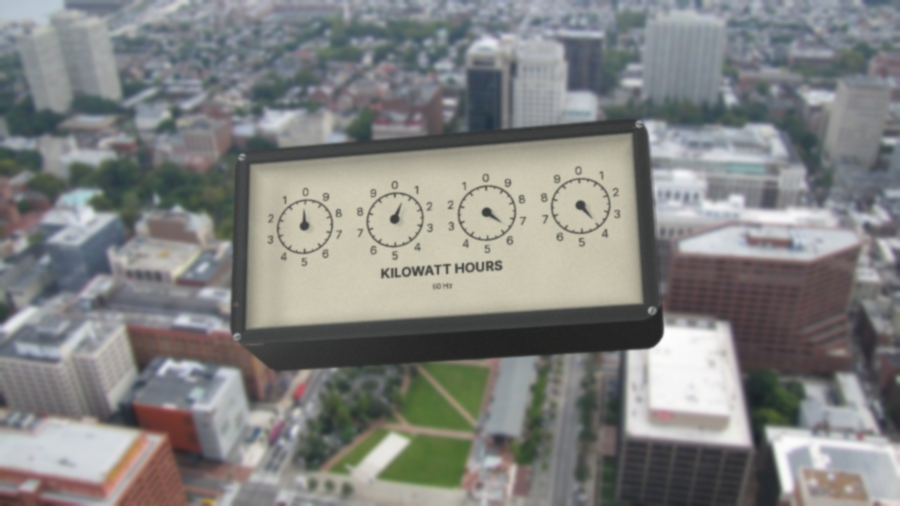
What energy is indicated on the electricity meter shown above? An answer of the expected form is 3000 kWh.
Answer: 64 kWh
